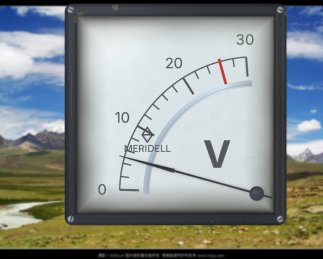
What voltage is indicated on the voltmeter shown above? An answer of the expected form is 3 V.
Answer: 5 V
